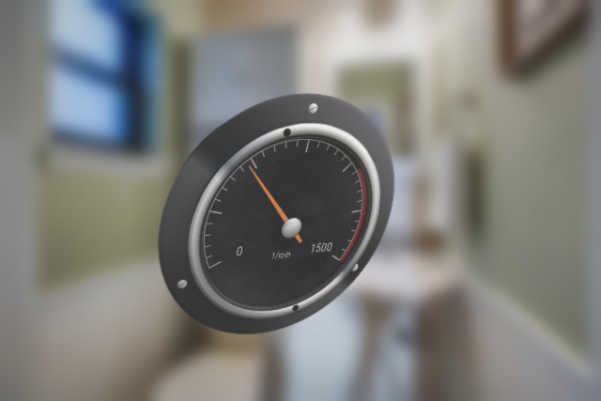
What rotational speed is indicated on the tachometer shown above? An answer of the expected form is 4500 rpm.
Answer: 475 rpm
